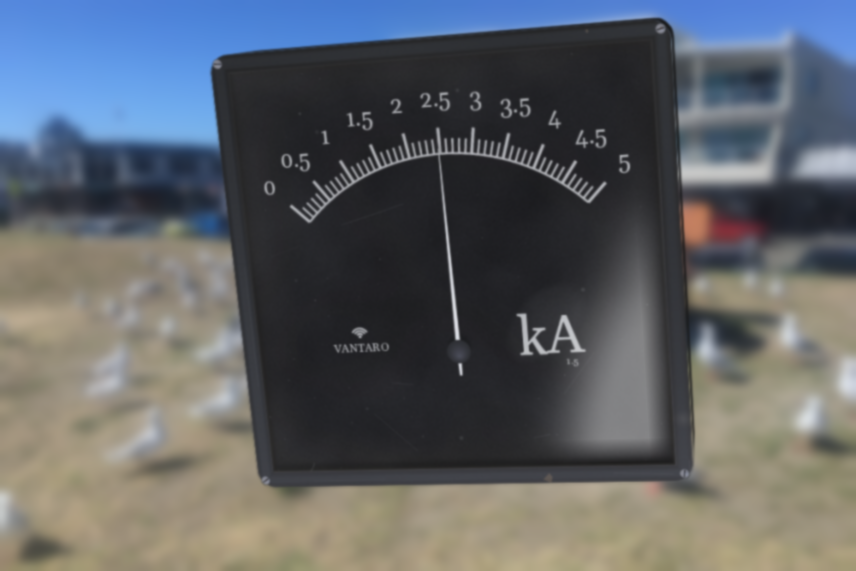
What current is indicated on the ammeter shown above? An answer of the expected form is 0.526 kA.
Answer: 2.5 kA
